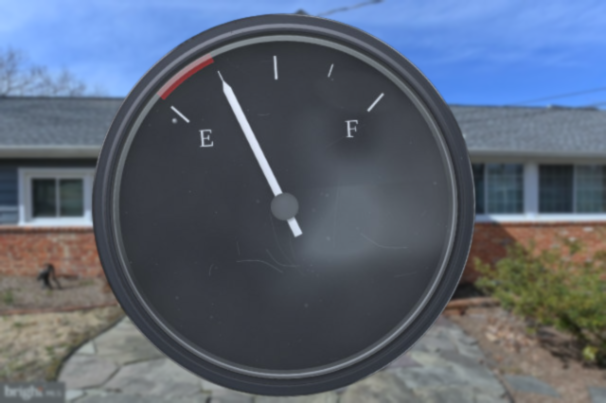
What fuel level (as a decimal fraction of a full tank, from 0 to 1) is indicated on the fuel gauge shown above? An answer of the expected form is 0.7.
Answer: 0.25
